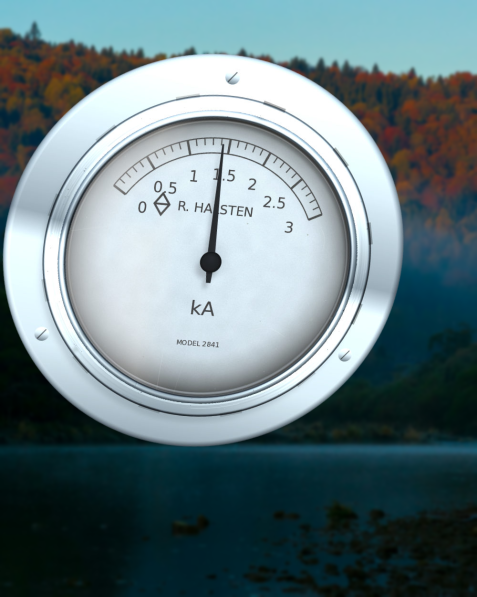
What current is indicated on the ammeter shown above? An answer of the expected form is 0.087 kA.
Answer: 1.4 kA
